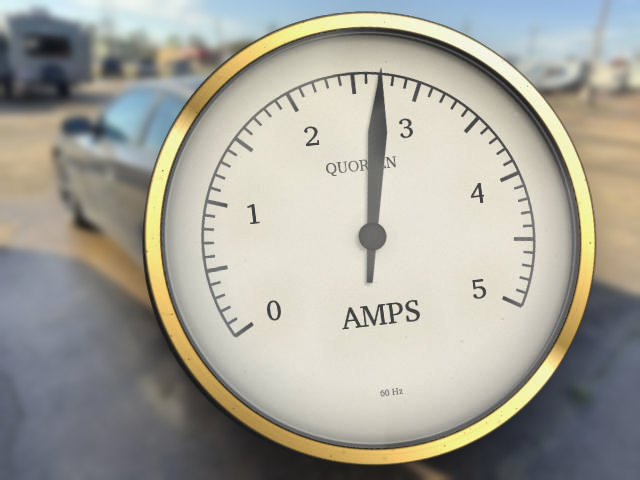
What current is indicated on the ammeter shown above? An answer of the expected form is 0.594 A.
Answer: 2.7 A
